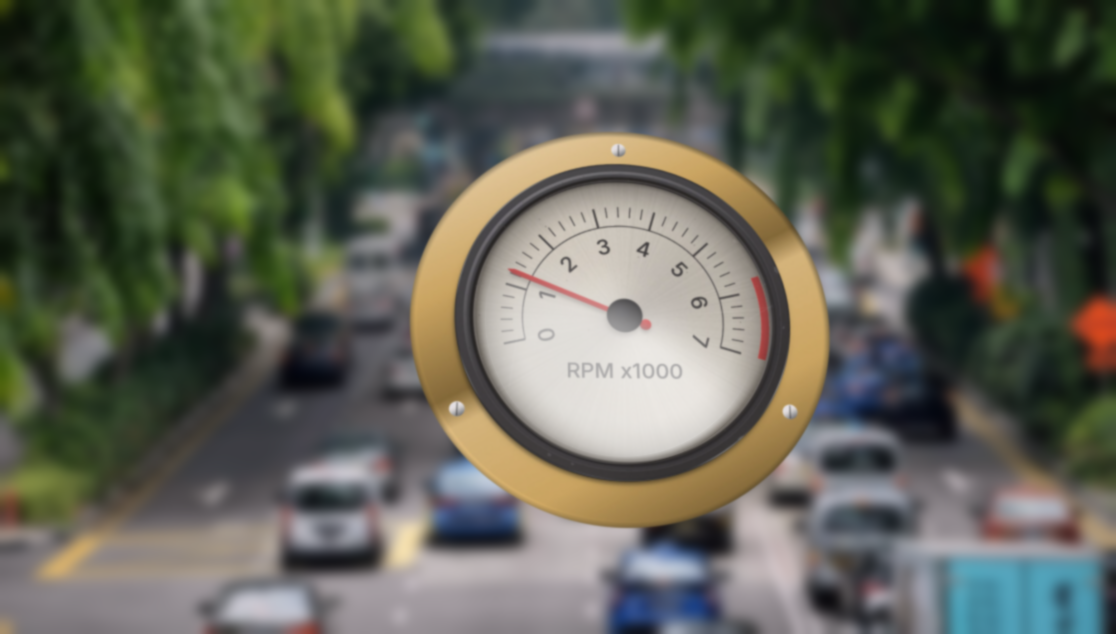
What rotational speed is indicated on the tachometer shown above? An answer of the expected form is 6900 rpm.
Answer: 1200 rpm
